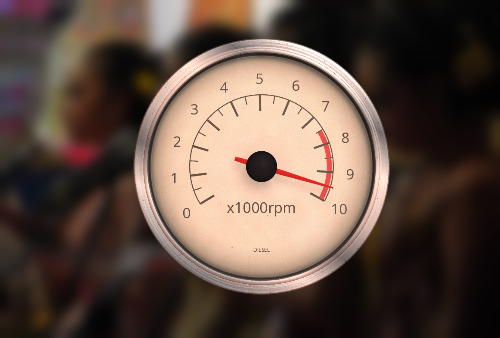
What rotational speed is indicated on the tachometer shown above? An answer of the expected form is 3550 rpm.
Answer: 9500 rpm
